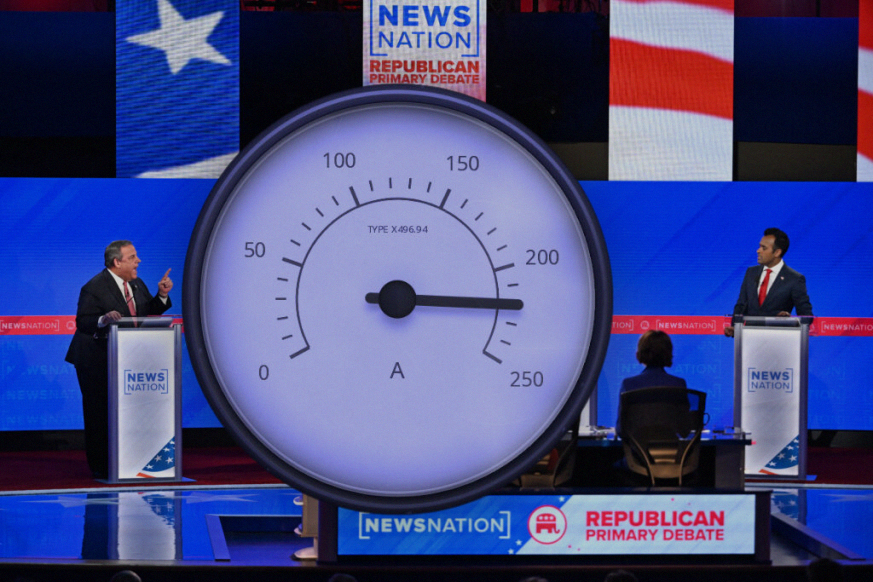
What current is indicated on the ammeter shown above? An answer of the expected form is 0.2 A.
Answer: 220 A
